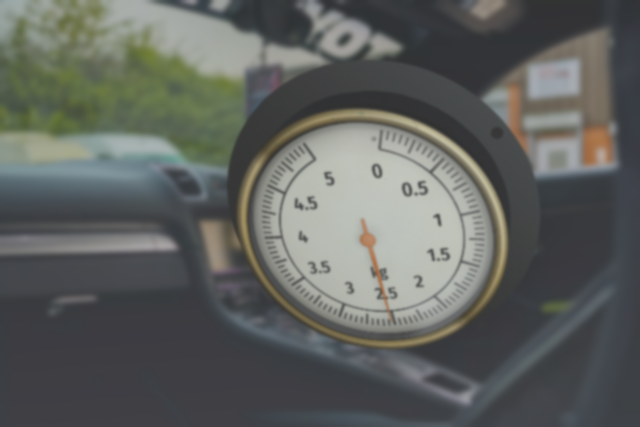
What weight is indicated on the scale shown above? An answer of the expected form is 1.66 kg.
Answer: 2.5 kg
